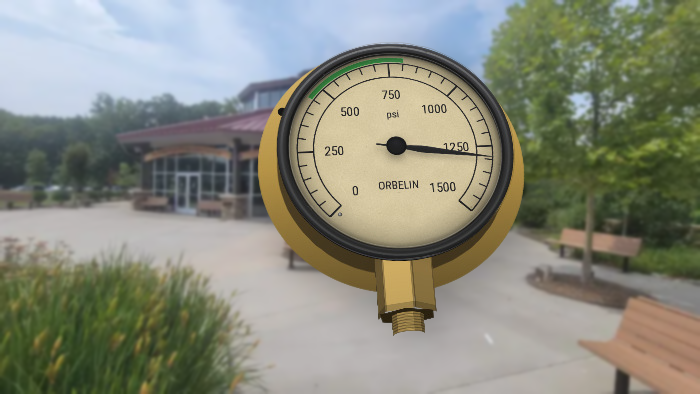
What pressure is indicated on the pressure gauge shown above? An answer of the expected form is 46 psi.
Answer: 1300 psi
